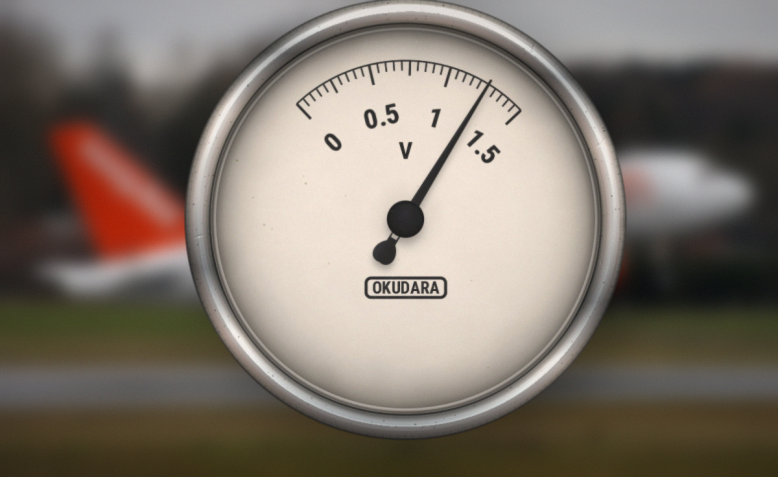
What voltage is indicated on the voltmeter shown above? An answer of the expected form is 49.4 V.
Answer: 1.25 V
